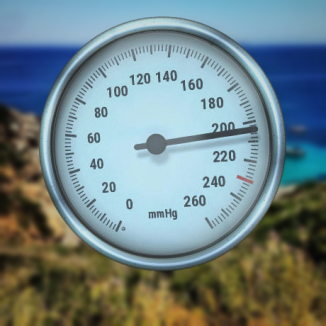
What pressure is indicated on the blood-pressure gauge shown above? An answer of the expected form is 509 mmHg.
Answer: 204 mmHg
